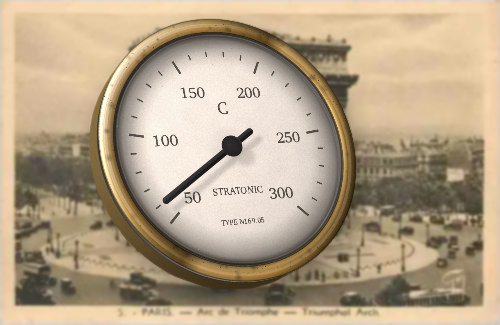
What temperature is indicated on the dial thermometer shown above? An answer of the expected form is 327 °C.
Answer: 60 °C
